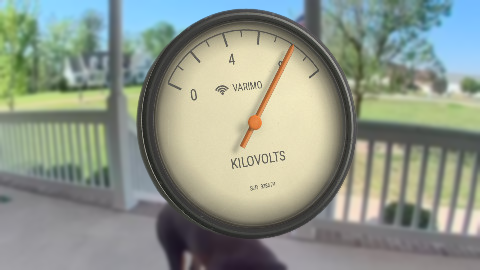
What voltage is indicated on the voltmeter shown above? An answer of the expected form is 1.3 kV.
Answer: 8 kV
